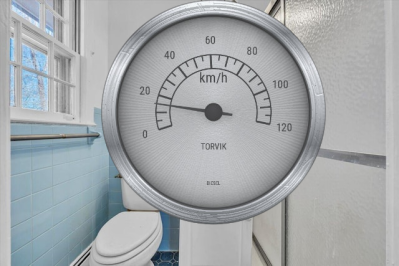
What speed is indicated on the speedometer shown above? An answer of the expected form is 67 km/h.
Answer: 15 km/h
